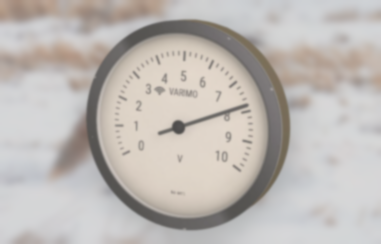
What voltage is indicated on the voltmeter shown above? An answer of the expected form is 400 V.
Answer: 7.8 V
